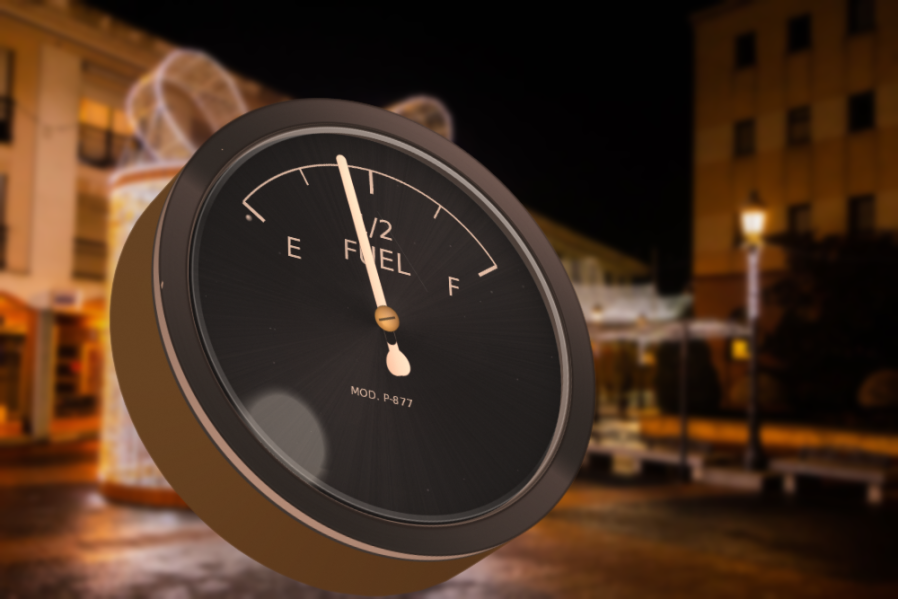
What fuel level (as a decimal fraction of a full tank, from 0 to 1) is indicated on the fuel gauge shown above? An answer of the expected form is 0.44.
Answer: 0.375
